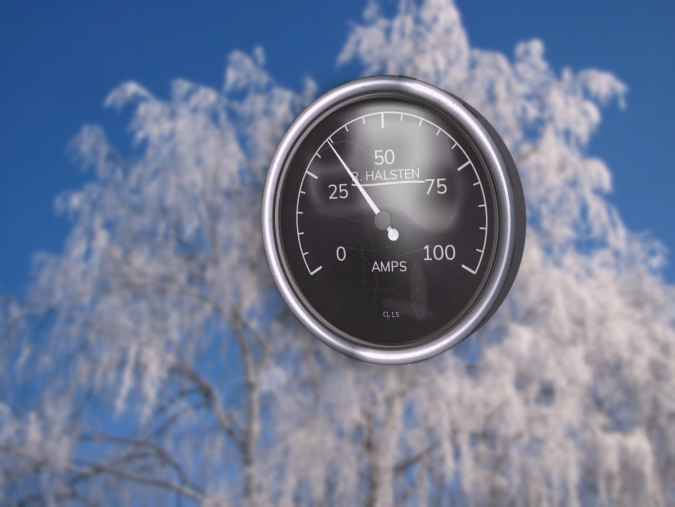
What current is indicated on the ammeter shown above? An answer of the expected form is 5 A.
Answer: 35 A
